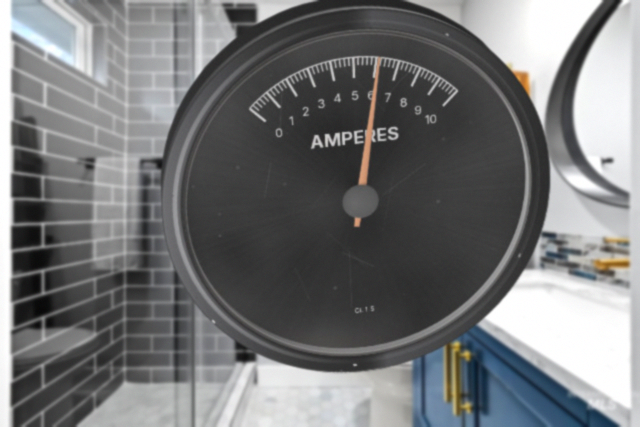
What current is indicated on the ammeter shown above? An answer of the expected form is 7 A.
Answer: 6 A
